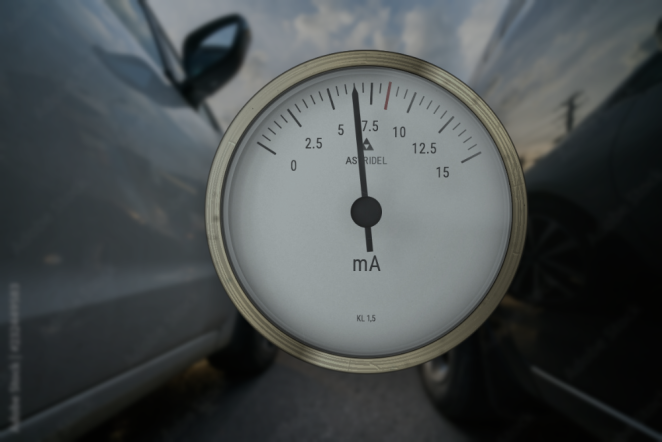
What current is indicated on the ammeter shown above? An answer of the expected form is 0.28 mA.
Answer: 6.5 mA
